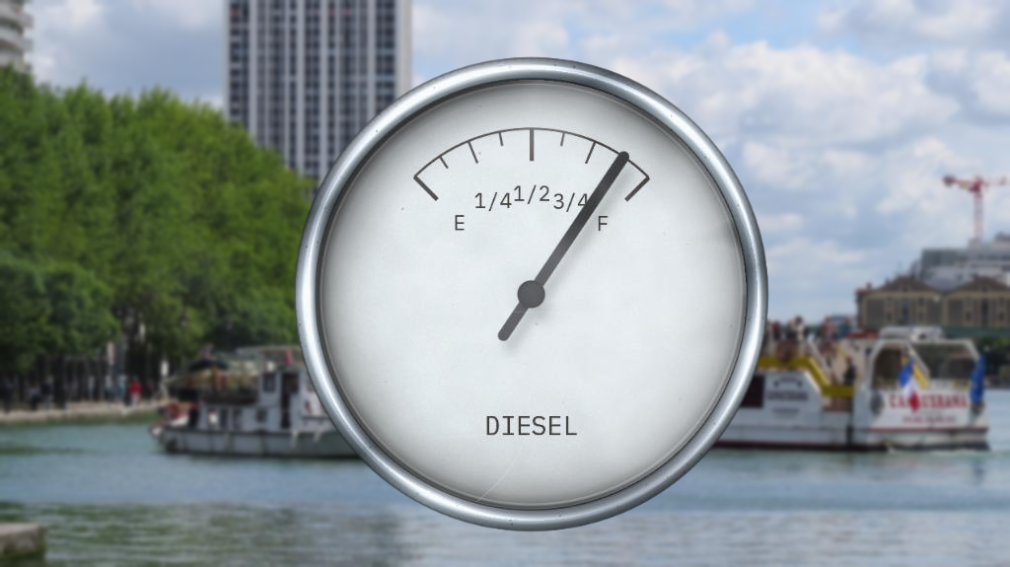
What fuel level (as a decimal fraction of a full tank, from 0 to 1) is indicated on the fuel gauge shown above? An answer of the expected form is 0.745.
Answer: 0.875
